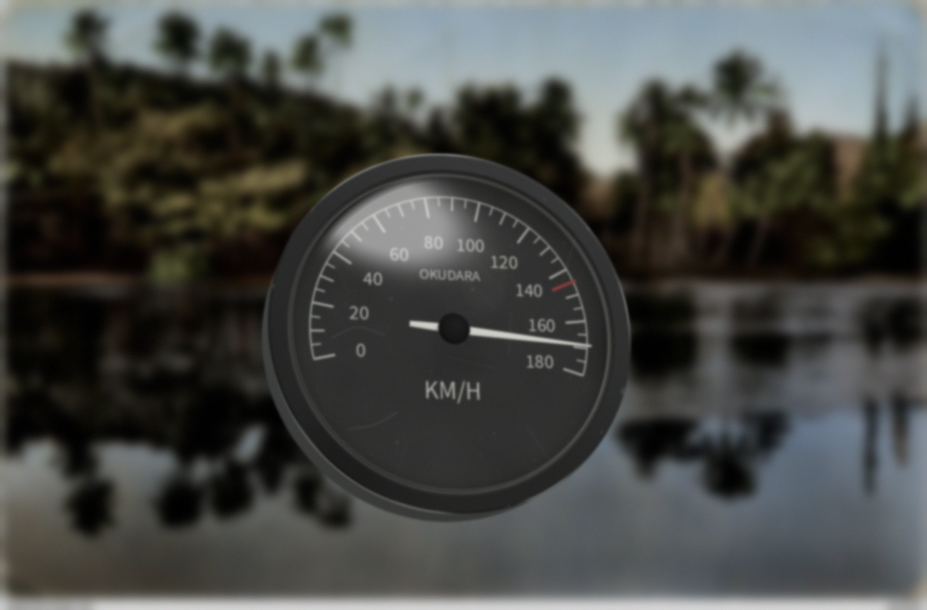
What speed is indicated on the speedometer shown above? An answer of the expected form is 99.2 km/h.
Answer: 170 km/h
